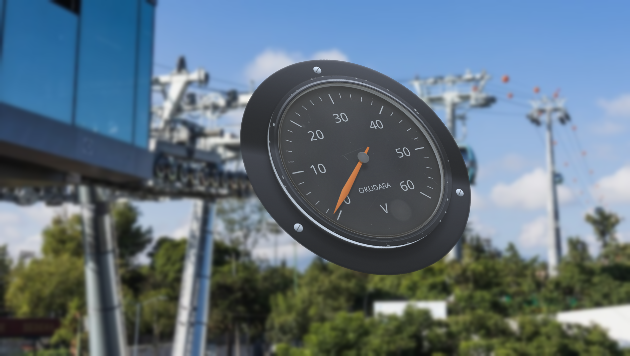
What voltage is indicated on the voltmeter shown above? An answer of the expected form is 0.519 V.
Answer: 1 V
